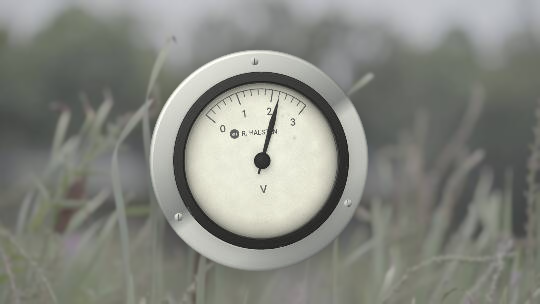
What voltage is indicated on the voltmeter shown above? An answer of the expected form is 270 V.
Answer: 2.2 V
